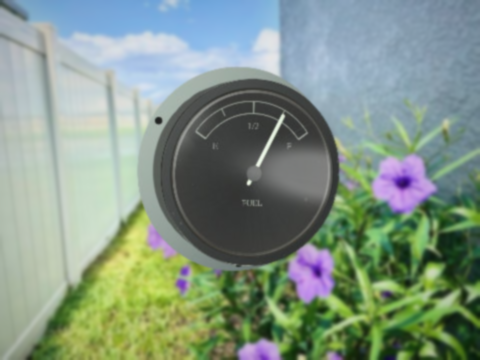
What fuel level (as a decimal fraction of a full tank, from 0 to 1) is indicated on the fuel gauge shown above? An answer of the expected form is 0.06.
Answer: 0.75
